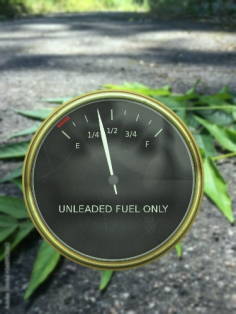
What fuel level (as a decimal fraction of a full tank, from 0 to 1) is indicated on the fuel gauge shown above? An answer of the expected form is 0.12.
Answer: 0.375
